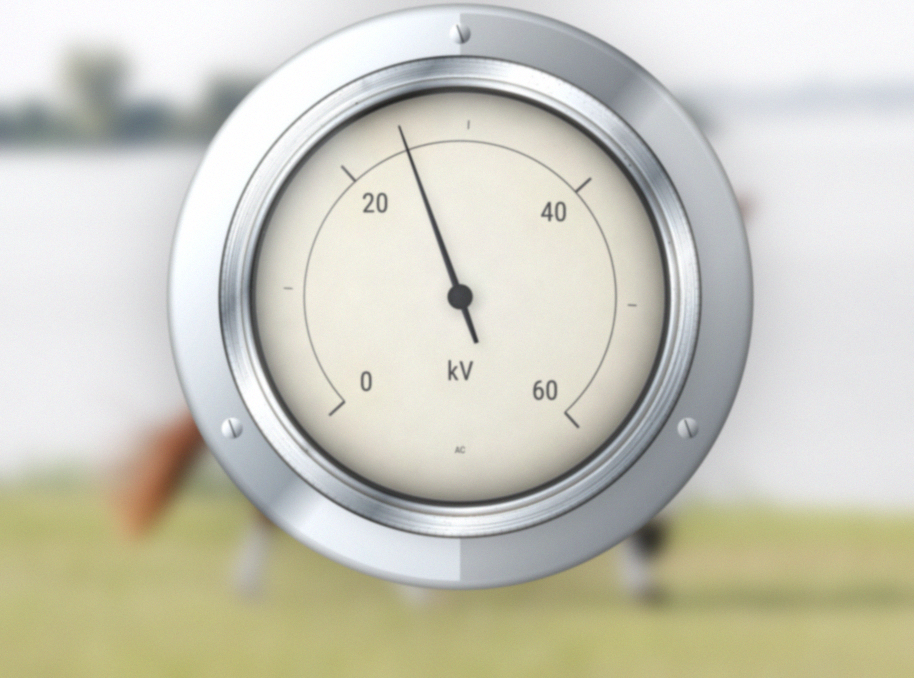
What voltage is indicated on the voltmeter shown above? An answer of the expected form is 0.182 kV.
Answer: 25 kV
